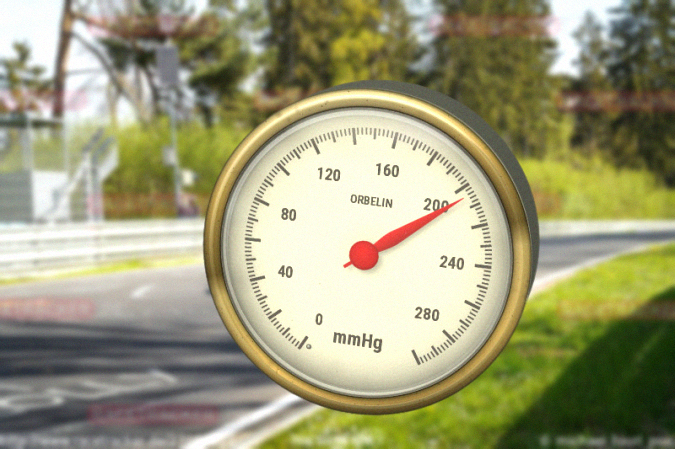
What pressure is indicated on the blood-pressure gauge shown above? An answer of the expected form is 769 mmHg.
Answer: 204 mmHg
